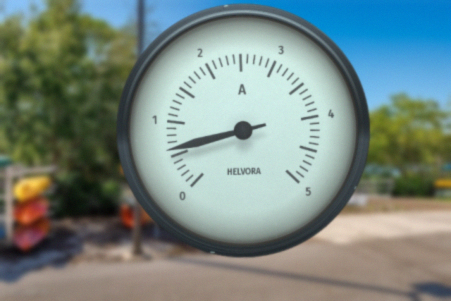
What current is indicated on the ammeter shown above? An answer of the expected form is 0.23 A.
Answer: 0.6 A
